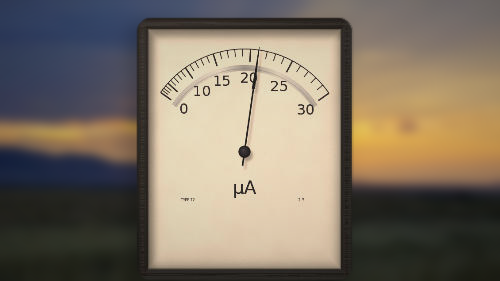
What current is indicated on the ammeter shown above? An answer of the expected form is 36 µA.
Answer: 21 µA
